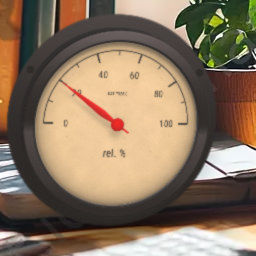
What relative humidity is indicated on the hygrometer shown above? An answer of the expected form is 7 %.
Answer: 20 %
